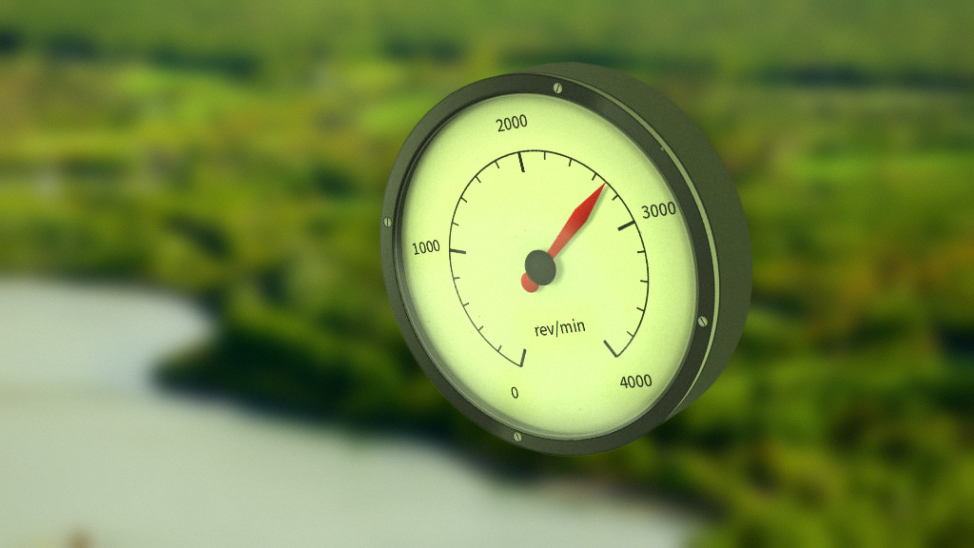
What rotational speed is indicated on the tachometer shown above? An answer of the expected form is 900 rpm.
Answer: 2700 rpm
